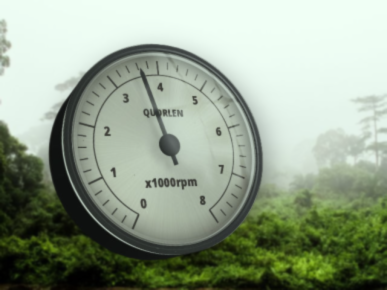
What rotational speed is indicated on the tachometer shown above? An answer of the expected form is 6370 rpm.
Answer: 3600 rpm
